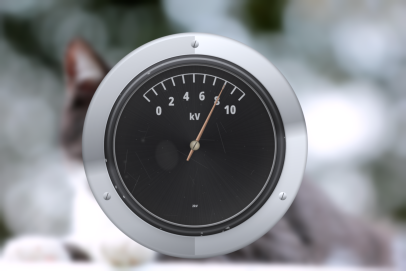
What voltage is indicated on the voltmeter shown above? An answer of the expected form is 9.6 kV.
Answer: 8 kV
